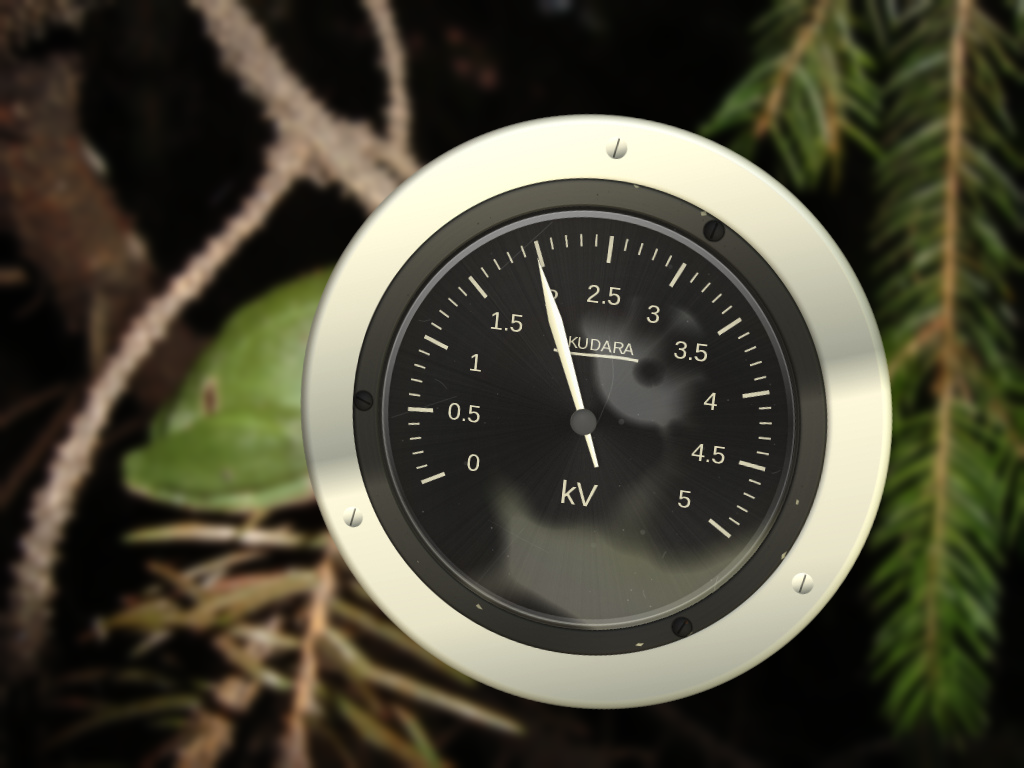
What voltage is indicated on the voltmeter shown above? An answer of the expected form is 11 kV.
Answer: 2 kV
